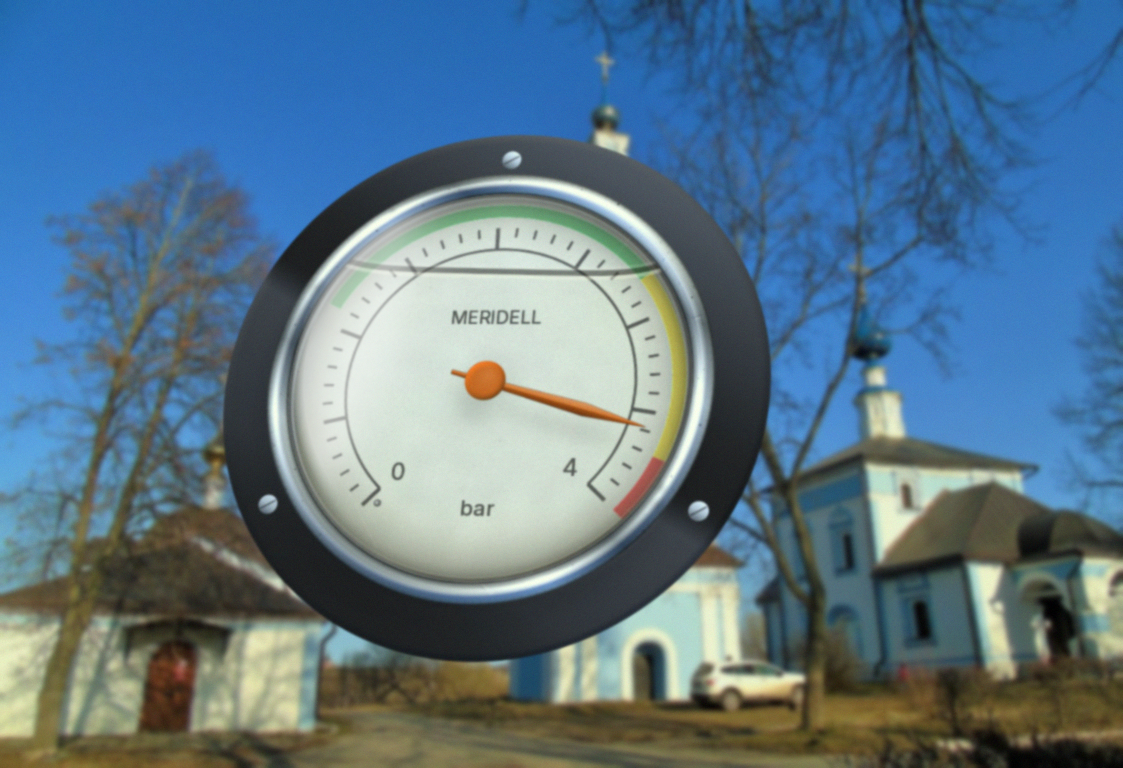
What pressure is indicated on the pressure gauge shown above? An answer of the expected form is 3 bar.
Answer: 3.6 bar
